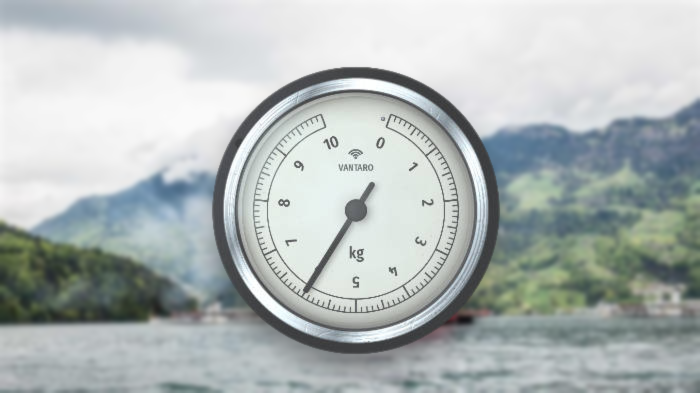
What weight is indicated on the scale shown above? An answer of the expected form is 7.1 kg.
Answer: 6 kg
